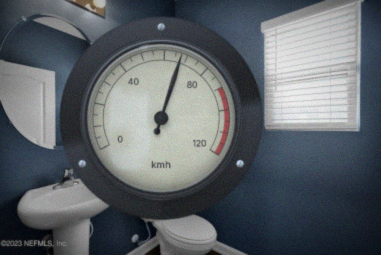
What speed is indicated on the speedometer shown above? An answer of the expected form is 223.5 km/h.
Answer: 67.5 km/h
